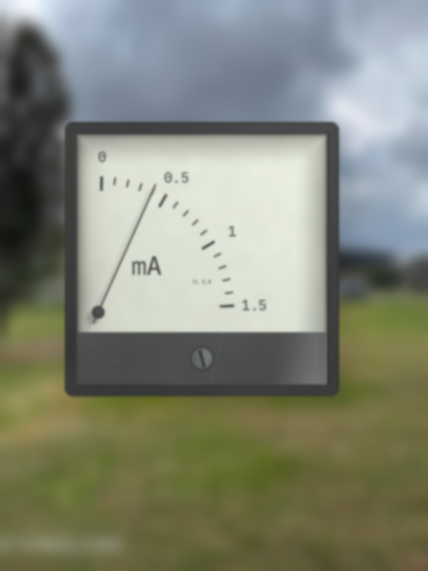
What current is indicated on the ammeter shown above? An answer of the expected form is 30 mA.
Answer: 0.4 mA
